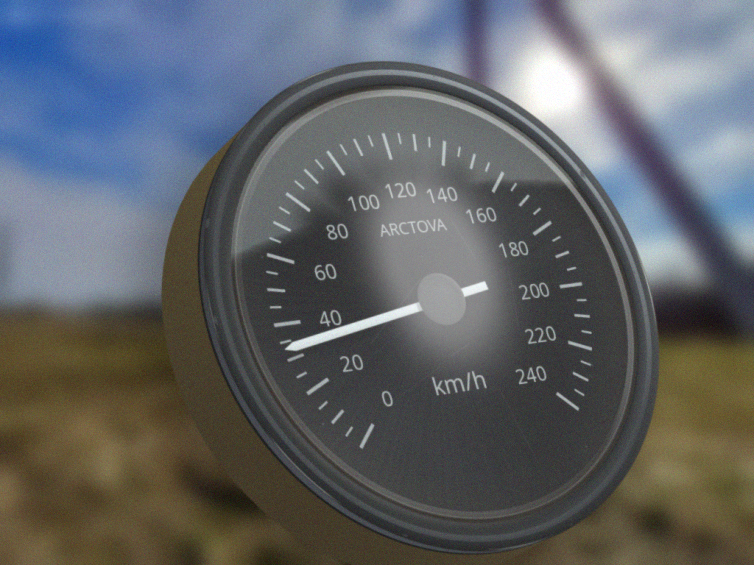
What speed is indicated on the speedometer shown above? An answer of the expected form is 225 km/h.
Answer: 32.5 km/h
